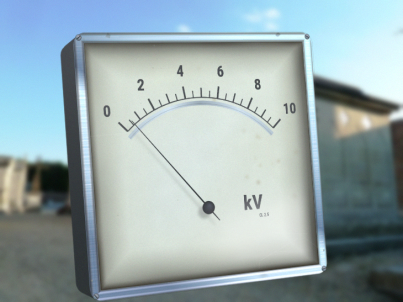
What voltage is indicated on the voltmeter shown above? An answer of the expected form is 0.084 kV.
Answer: 0.5 kV
